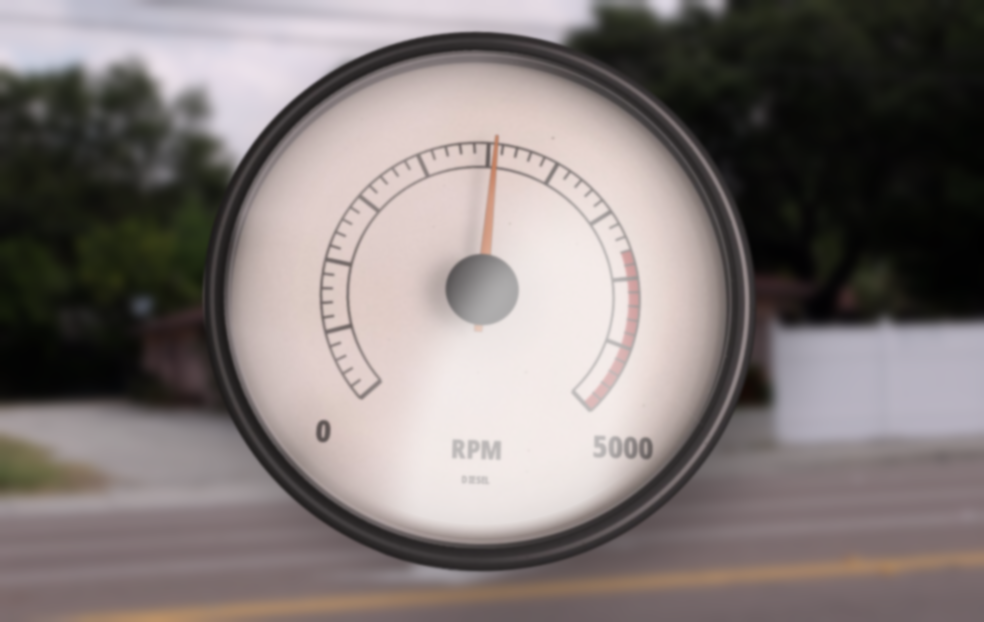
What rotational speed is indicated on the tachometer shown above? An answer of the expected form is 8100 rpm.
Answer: 2550 rpm
